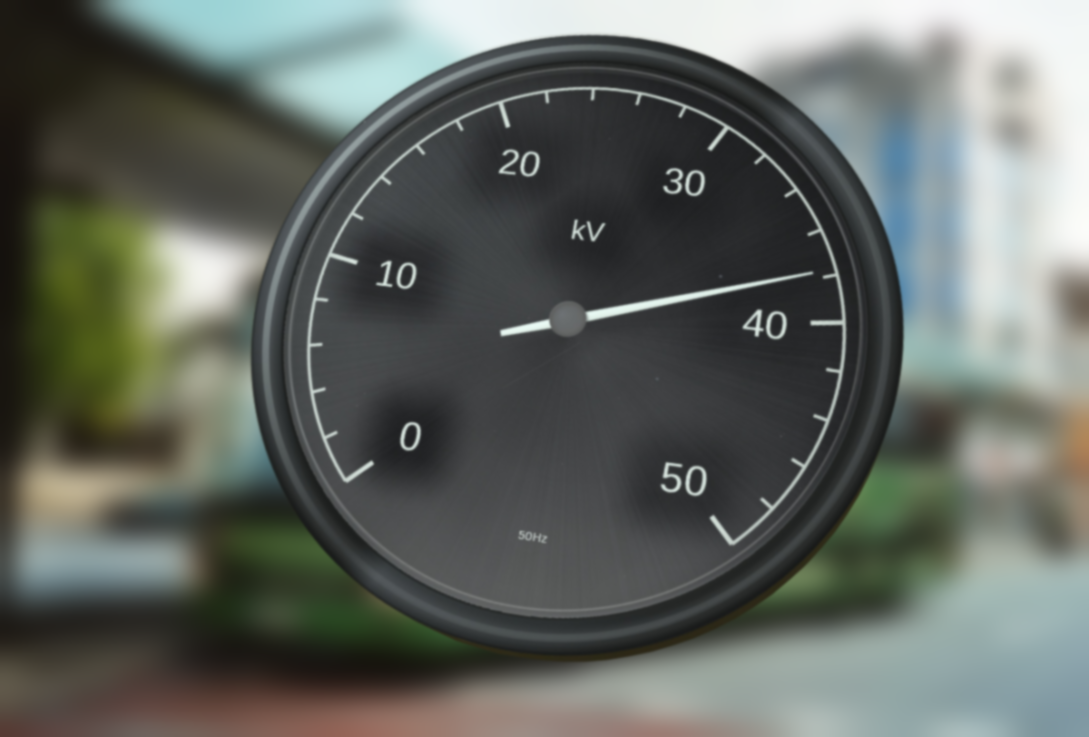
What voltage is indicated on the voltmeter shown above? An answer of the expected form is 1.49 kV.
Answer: 38 kV
